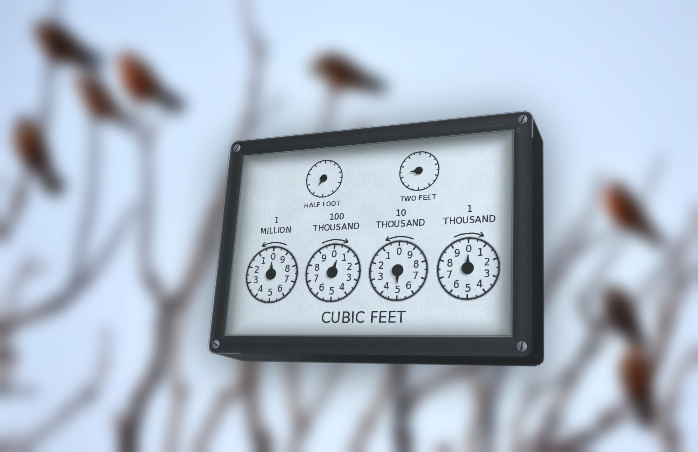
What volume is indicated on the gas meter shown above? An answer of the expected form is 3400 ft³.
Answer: 5000 ft³
